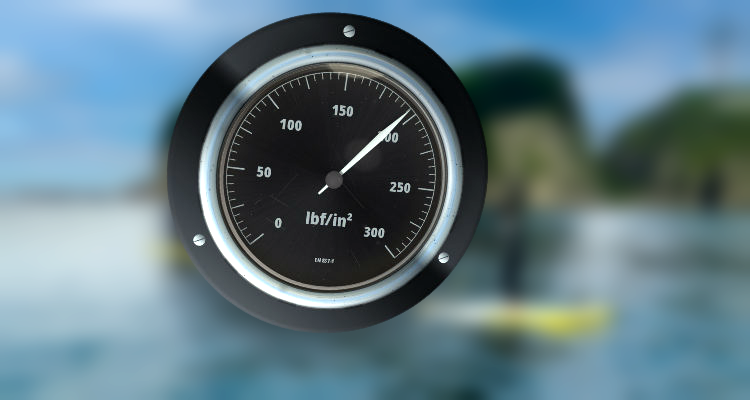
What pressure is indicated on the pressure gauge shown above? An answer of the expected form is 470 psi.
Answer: 195 psi
